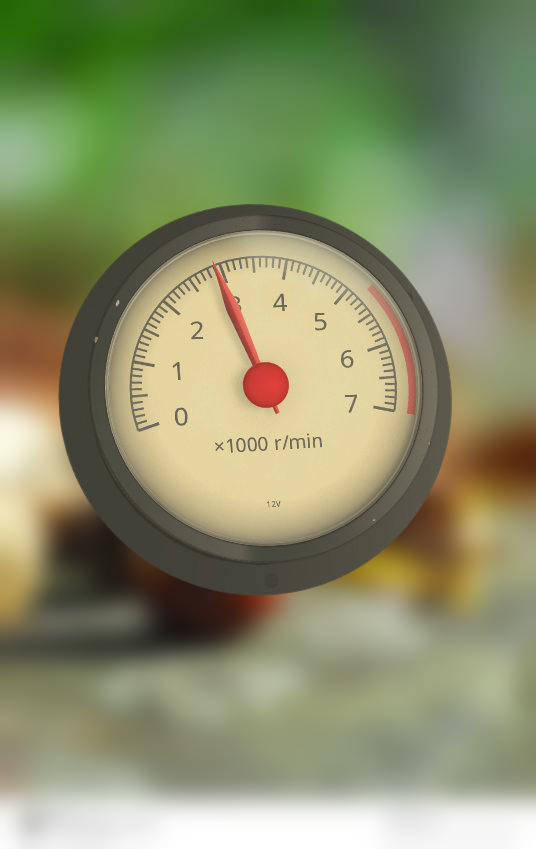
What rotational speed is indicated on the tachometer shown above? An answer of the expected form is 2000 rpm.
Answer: 2900 rpm
